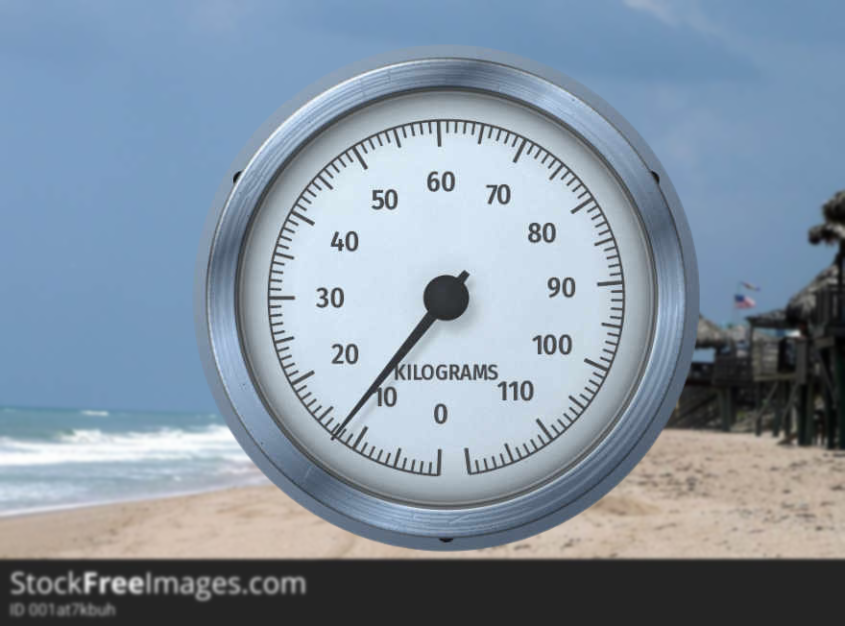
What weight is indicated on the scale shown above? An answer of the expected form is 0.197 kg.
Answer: 12.5 kg
